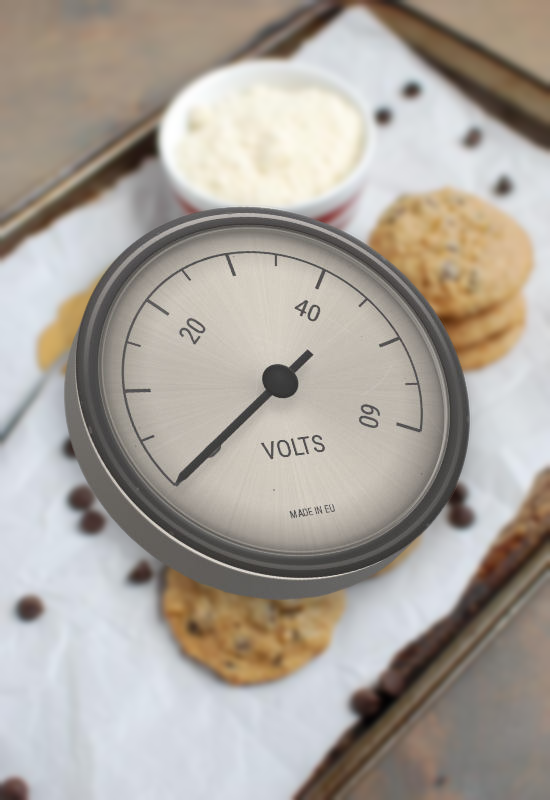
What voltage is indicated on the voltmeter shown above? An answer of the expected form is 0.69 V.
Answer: 0 V
